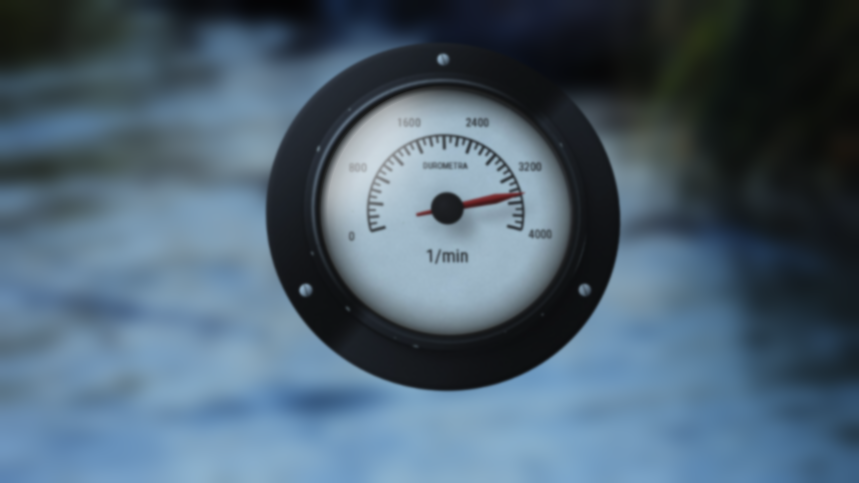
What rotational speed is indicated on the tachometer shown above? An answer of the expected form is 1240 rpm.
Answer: 3500 rpm
